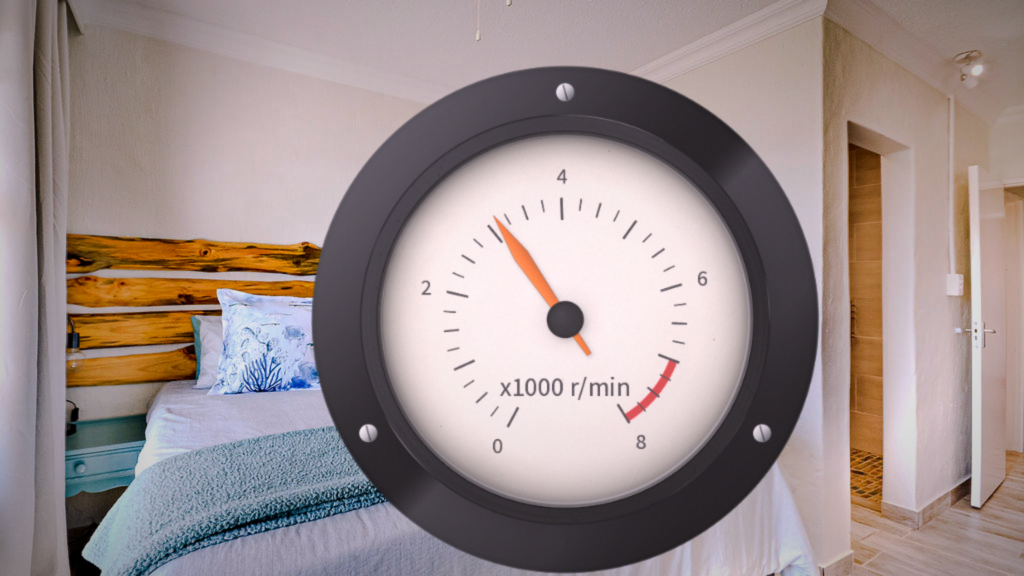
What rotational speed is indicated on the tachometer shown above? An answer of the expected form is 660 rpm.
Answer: 3125 rpm
